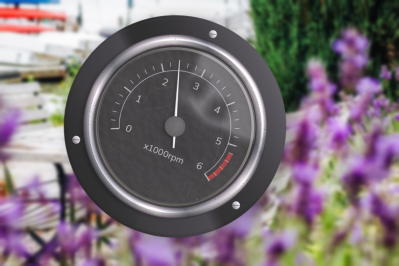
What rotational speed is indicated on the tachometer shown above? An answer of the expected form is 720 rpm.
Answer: 2400 rpm
